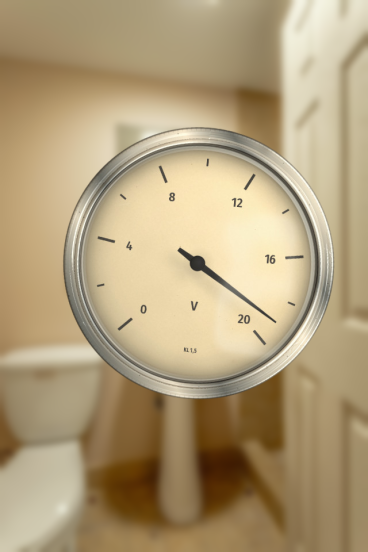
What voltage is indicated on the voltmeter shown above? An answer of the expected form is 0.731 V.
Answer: 19 V
